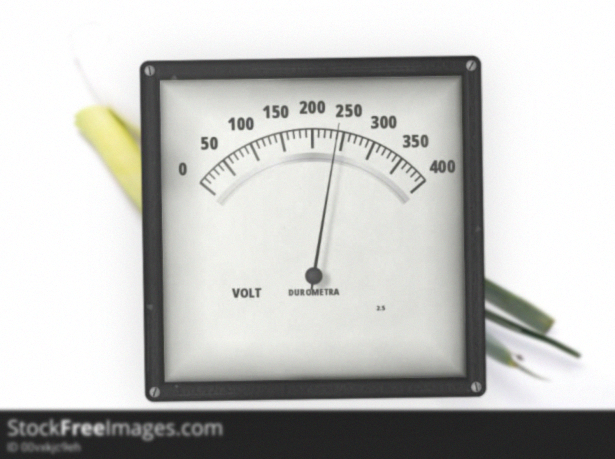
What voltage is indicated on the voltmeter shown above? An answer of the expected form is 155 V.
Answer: 240 V
